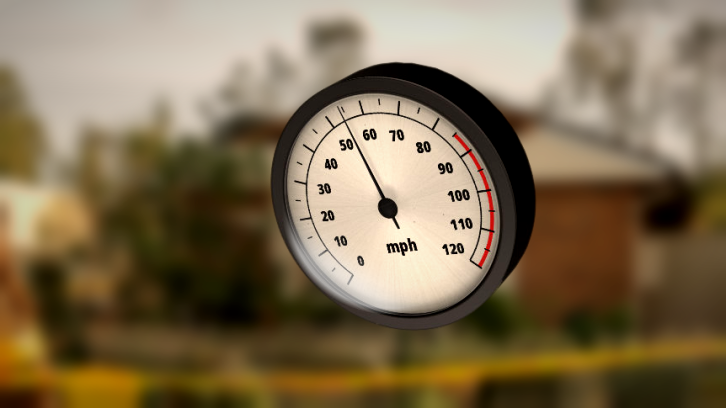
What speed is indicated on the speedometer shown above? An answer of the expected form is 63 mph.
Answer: 55 mph
